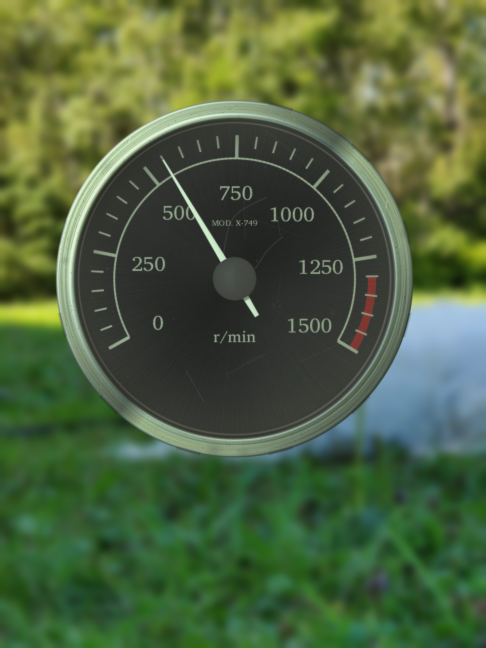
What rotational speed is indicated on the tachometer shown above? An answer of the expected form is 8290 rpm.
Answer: 550 rpm
